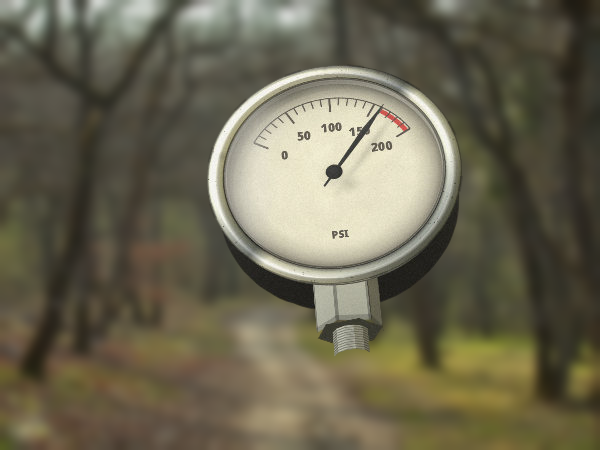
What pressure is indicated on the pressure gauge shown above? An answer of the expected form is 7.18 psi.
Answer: 160 psi
